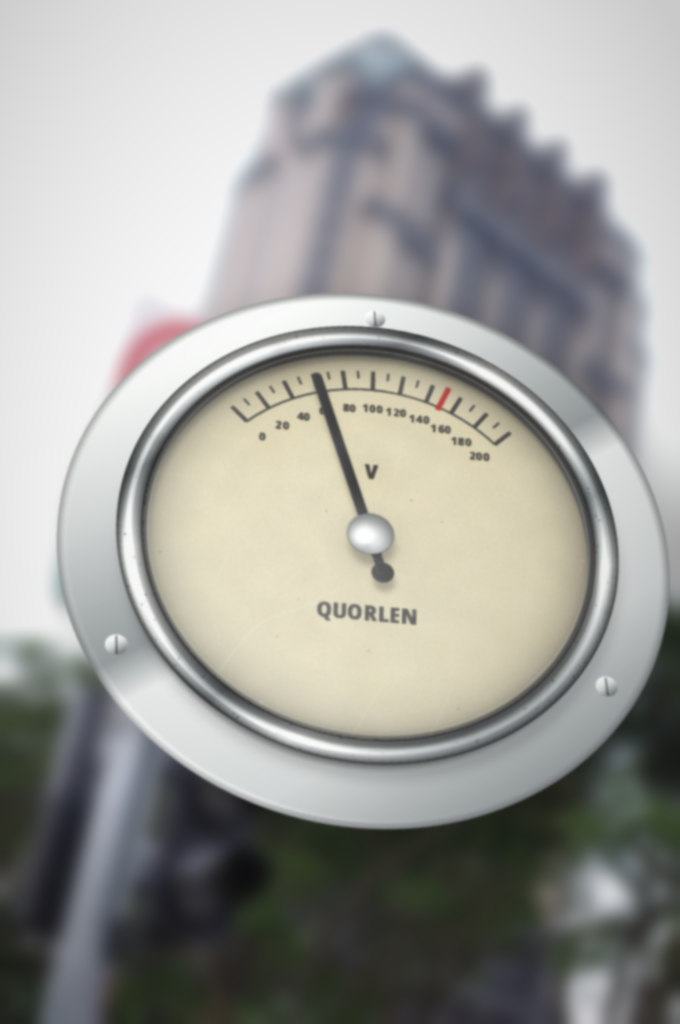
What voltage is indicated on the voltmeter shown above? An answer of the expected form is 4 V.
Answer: 60 V
